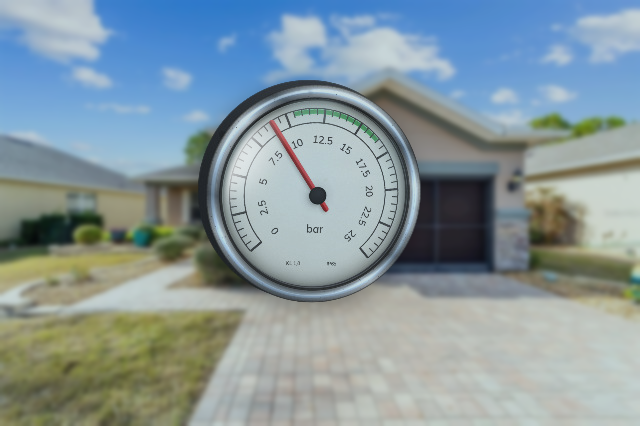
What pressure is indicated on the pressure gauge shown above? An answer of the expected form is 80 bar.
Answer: 9 bar
